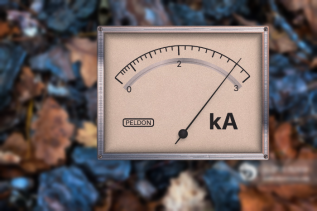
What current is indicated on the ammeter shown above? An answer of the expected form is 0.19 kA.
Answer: 2.8 kA
